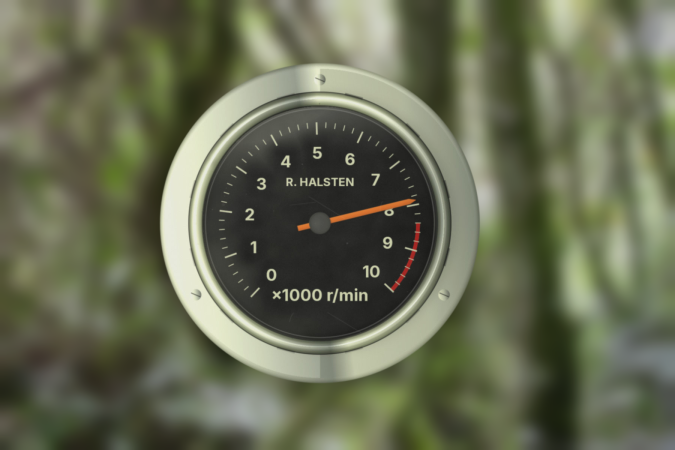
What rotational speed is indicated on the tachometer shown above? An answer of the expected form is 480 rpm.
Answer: 7900 rpm
